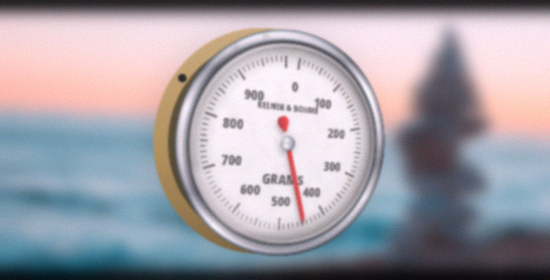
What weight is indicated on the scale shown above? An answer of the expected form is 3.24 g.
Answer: 450 g
